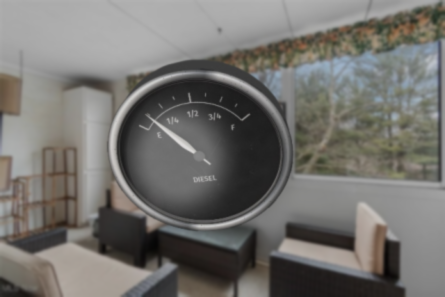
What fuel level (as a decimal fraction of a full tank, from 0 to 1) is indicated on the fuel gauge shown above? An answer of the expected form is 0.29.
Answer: 0.125
